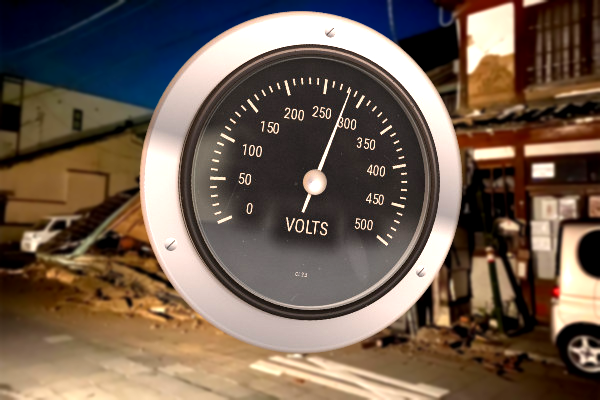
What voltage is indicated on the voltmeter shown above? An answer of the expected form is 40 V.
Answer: 280 V
